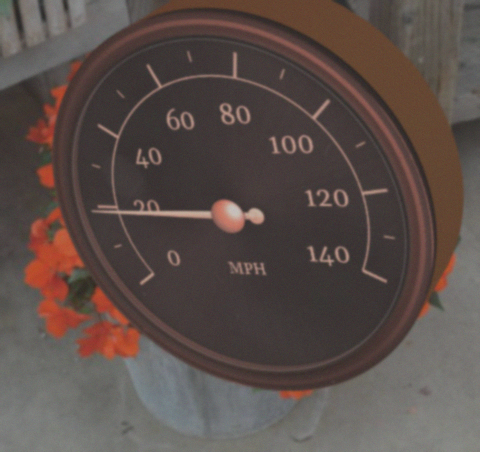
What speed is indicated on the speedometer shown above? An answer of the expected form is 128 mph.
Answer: 20 mph
